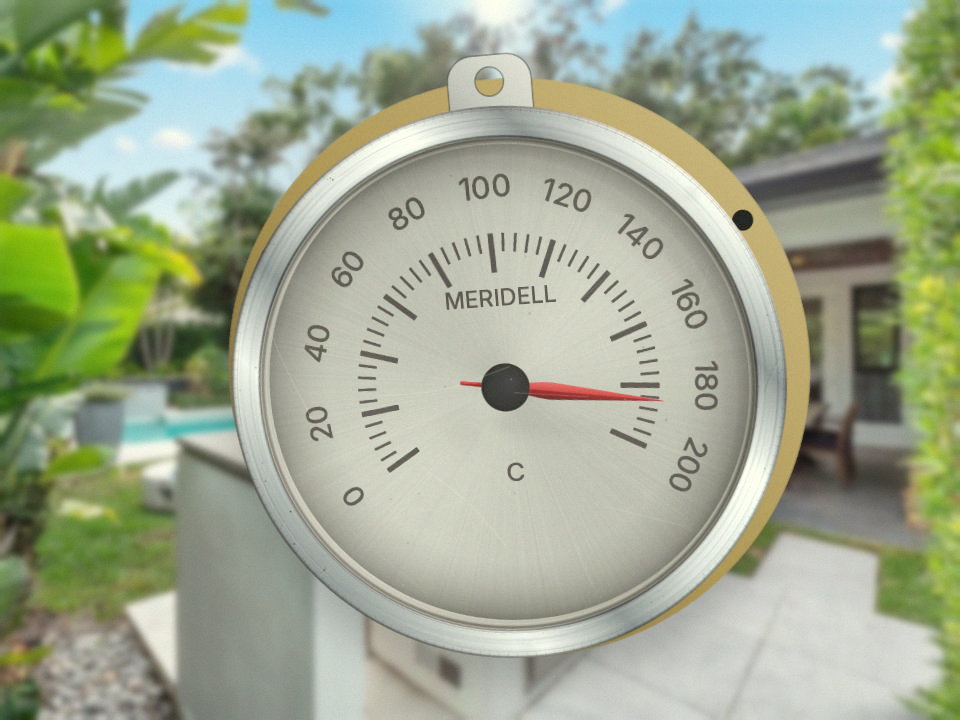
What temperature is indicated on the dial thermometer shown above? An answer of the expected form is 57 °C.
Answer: 184 °C
